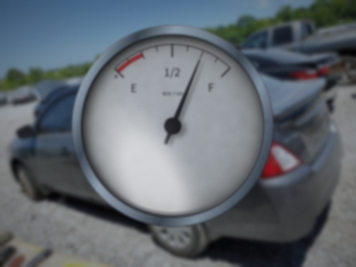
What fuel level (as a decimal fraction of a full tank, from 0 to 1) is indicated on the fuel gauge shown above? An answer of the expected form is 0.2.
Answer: 0.75
